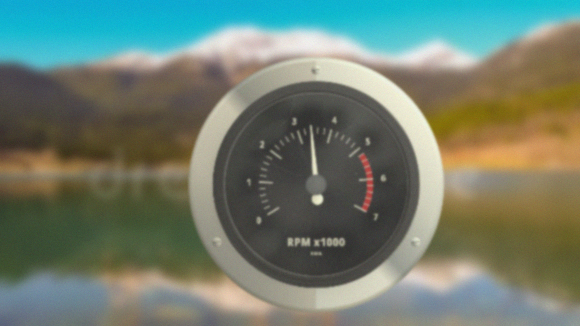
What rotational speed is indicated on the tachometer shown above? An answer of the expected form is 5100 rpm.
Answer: 3400 rpm
